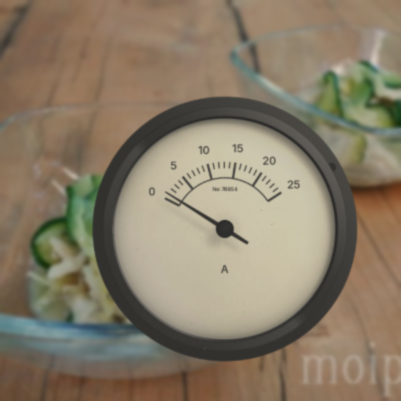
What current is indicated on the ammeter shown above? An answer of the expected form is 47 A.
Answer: 1 A
